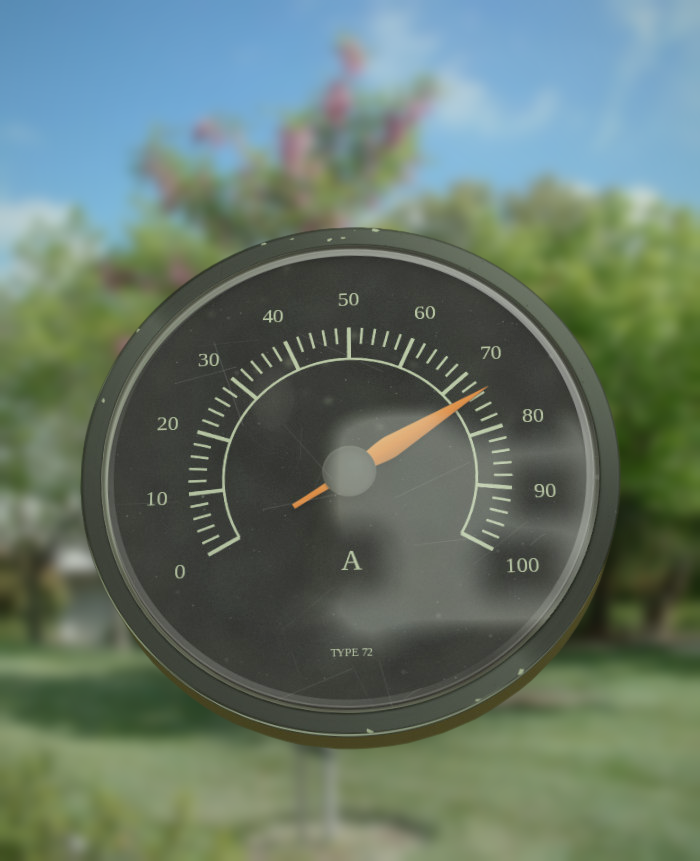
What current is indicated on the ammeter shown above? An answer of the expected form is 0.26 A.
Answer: 74 A
